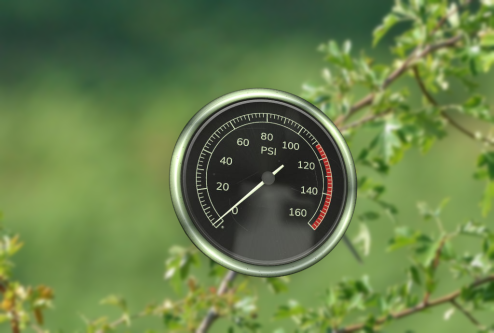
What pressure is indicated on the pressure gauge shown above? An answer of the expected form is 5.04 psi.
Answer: 2 psi
